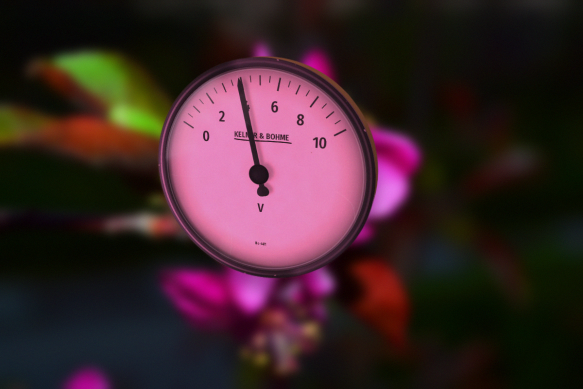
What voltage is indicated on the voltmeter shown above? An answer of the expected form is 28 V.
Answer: 4 V
